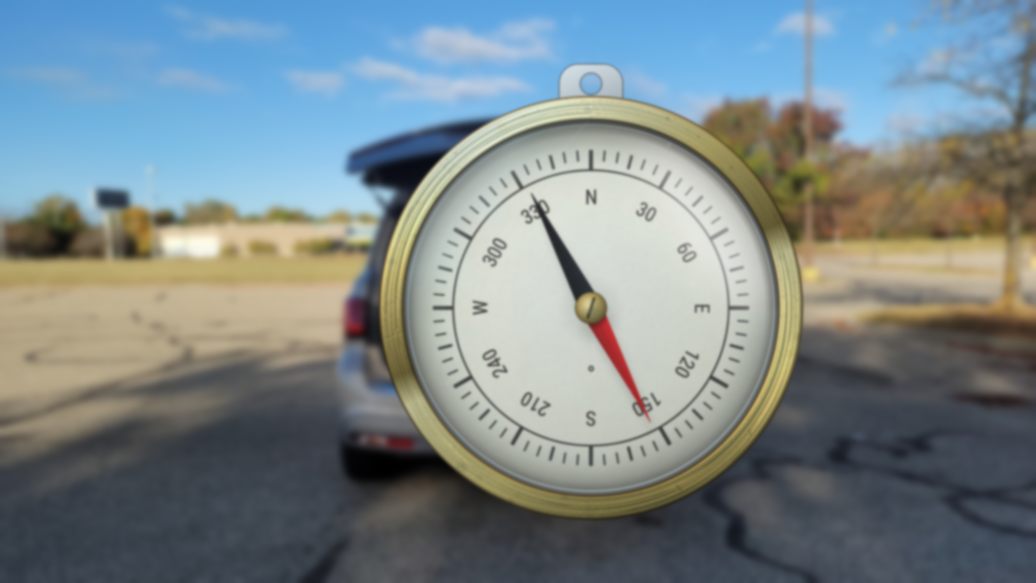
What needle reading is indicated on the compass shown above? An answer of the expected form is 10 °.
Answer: 152.5 °
